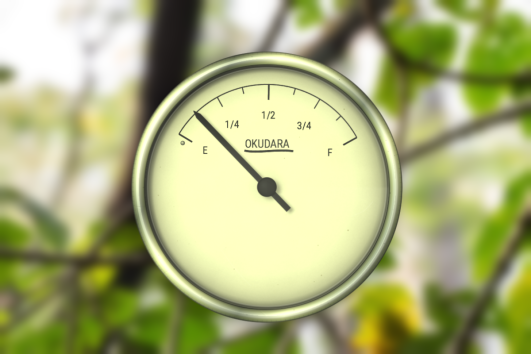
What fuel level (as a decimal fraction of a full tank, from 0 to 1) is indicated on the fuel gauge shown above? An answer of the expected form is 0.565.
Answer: 0.125
